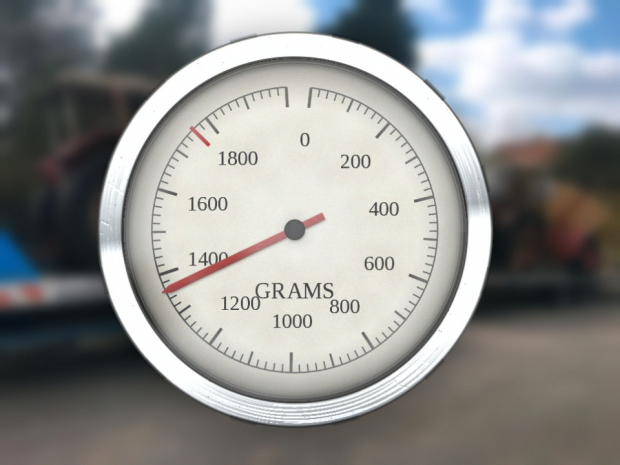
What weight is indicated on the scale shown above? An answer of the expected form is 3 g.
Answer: 1360 g
